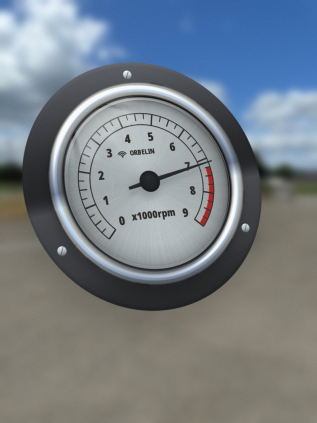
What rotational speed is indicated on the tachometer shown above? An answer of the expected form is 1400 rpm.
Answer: 7125 rpm
